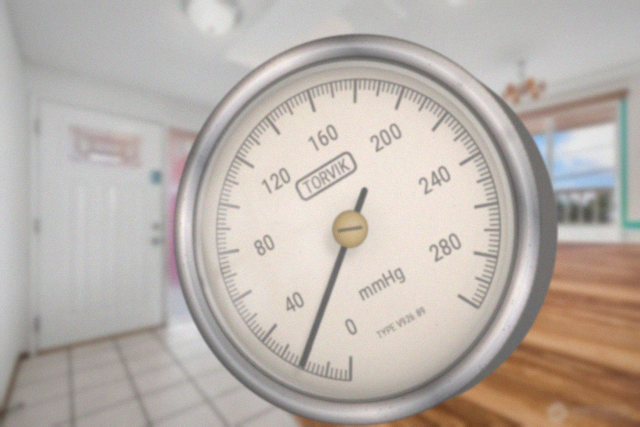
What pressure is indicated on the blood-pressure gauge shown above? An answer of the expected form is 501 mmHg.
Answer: 20 mmHg
